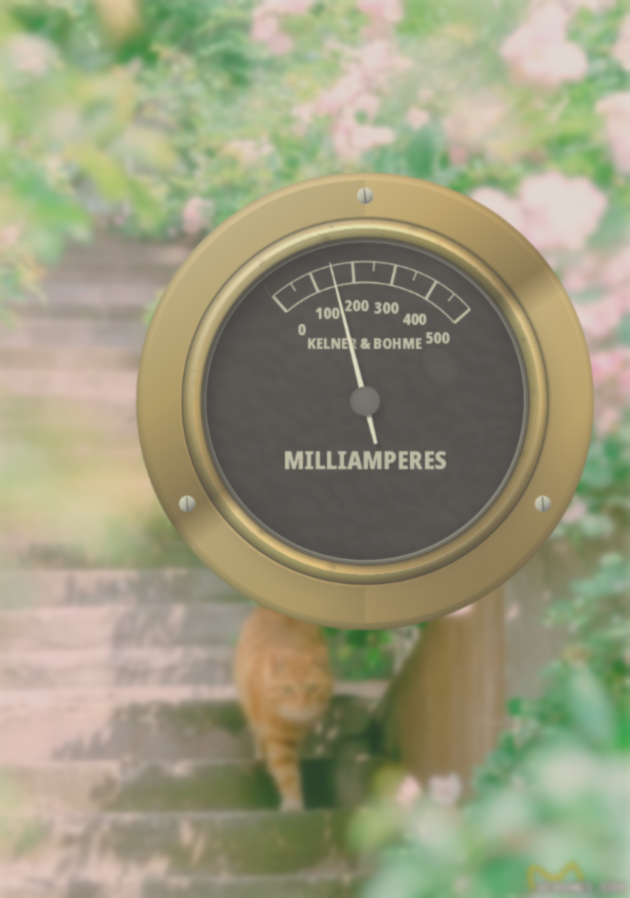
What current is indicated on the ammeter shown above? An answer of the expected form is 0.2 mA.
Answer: 150 mA
